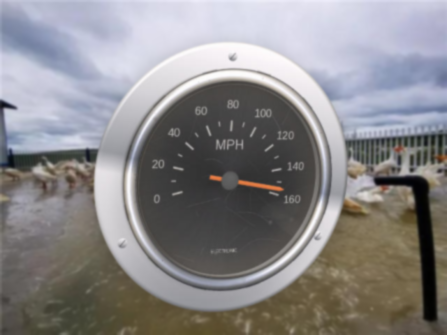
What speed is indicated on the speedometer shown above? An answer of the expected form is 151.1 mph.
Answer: 155 mph
